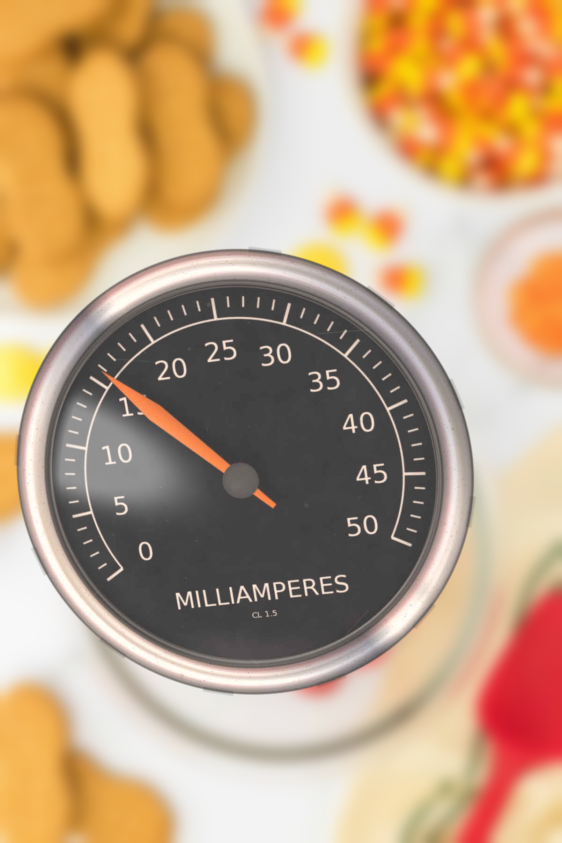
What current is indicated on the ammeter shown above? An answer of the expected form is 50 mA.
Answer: 16 mA
